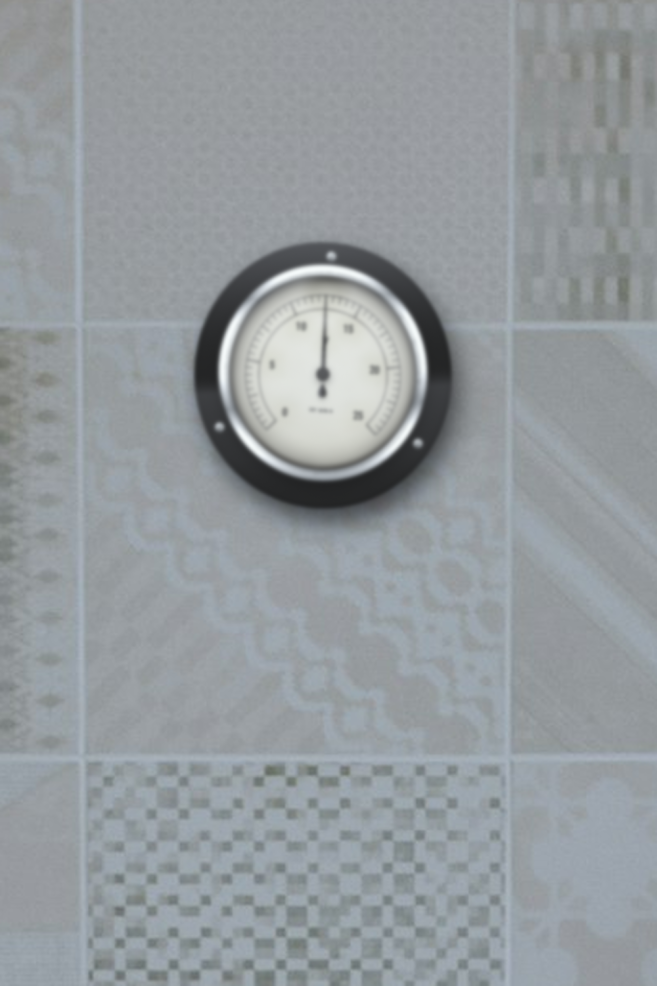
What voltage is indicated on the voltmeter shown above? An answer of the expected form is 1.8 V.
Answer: 12.5 V
